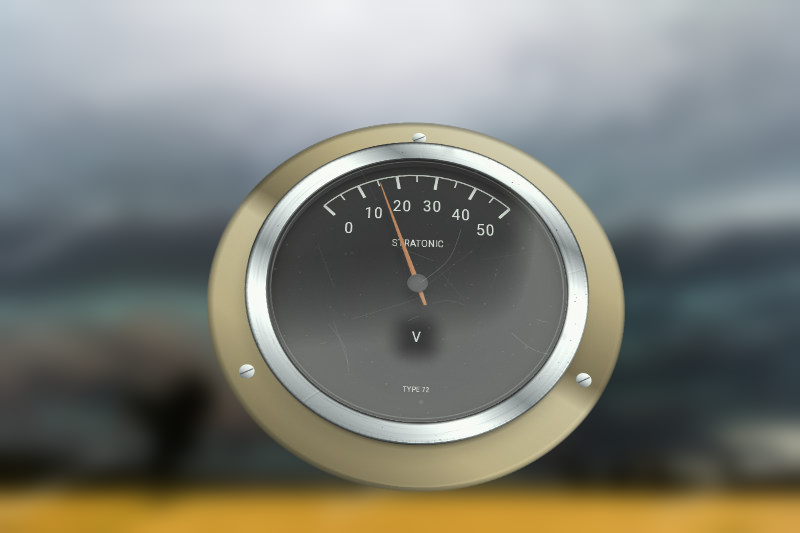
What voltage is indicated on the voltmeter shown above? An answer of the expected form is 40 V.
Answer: 15 V
